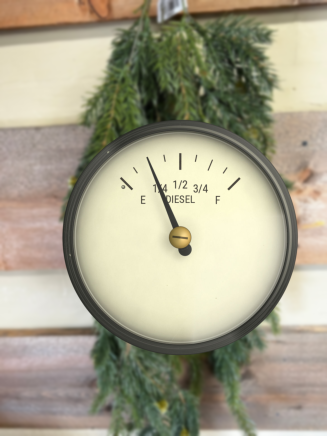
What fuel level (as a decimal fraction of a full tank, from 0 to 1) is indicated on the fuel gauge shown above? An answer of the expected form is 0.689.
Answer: 0.25
